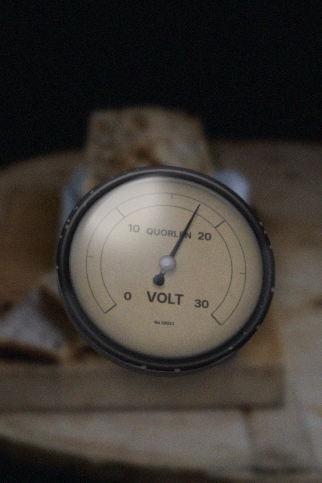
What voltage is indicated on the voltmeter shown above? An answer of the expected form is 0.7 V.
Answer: 17.5 V
